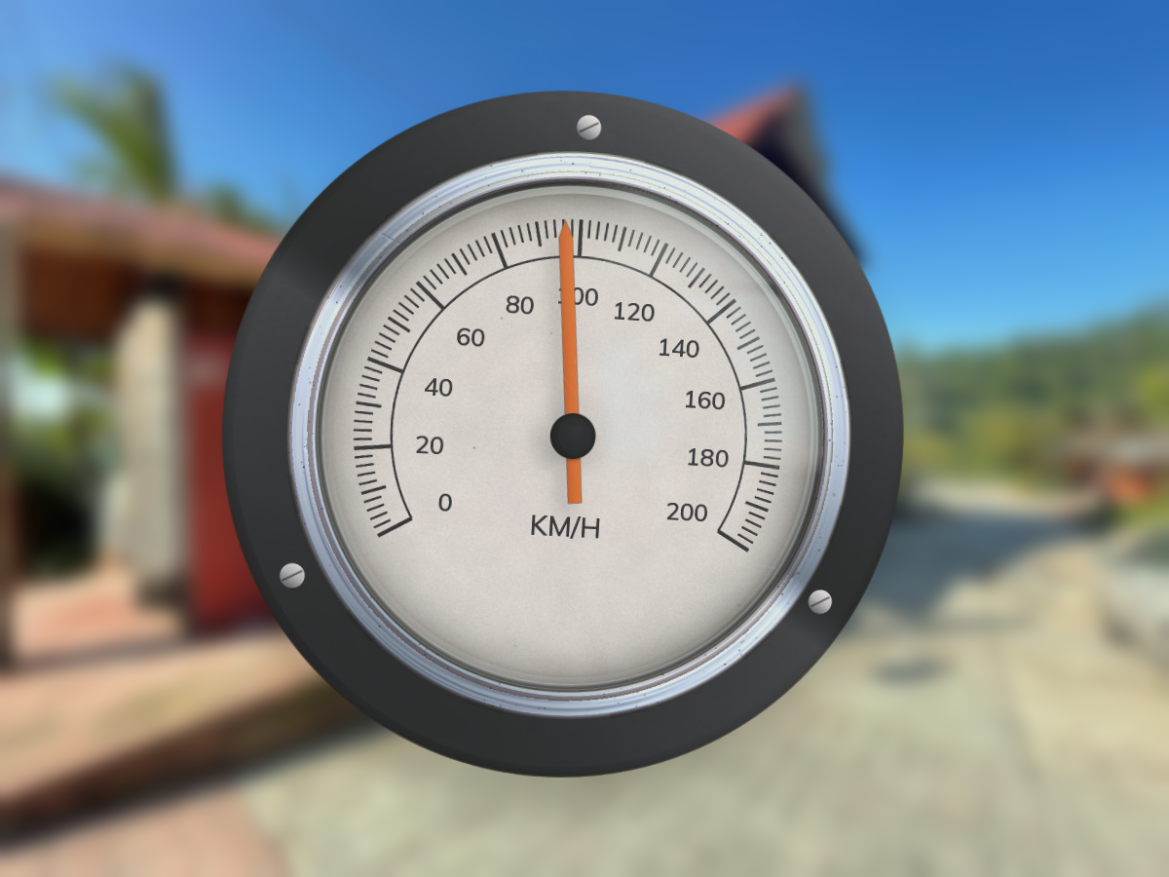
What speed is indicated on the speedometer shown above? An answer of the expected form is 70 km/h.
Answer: 96 km/h
